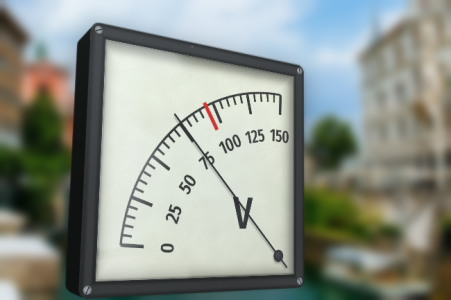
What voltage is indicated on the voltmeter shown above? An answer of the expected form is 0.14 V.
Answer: 75 V
